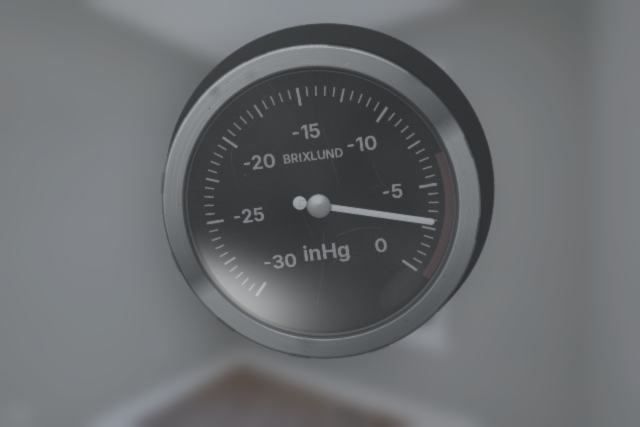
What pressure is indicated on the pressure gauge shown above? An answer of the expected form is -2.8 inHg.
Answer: -3 inHg
